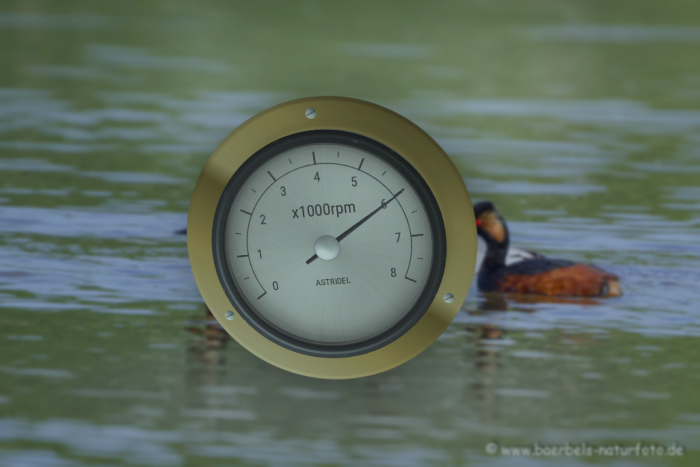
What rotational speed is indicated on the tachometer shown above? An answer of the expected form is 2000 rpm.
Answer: 6000 rpm
